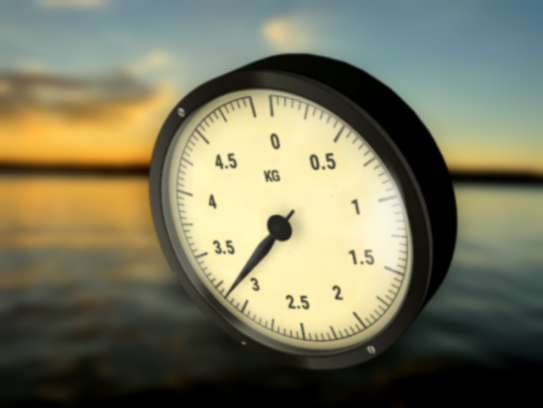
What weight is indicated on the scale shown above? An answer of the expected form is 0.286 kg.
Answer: 3.15 kg
